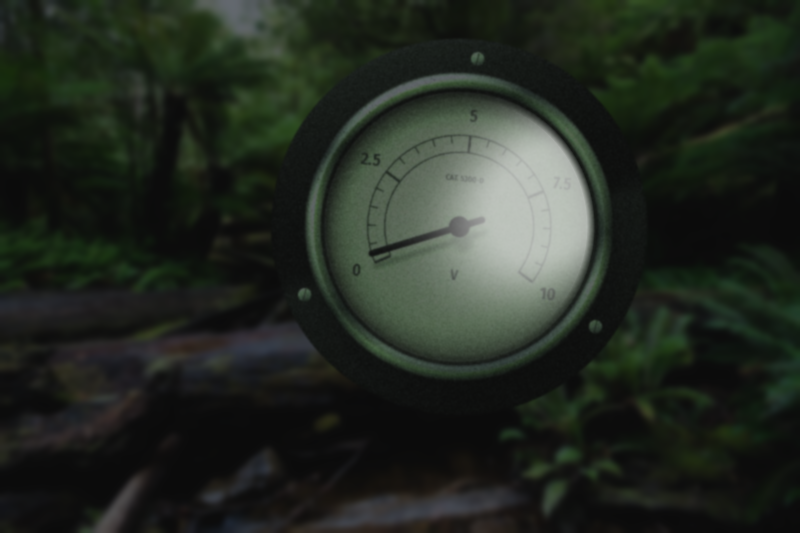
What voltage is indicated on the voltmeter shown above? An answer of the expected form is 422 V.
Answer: 0.25 V
